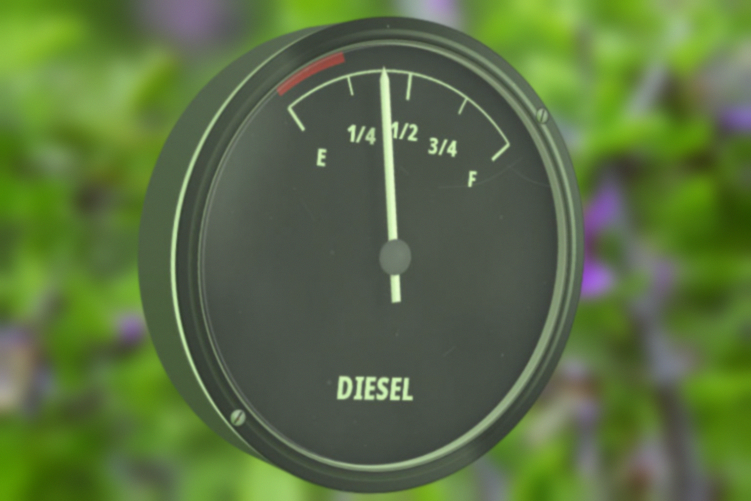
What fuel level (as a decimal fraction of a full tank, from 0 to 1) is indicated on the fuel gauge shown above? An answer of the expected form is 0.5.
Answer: 0.375
